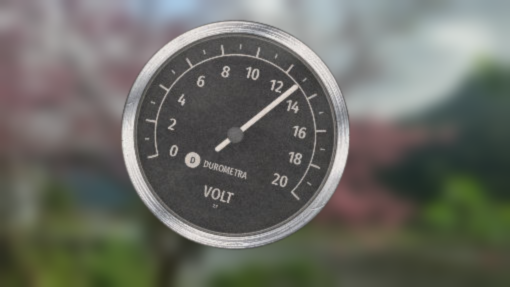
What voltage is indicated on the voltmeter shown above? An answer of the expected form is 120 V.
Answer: 13 V
